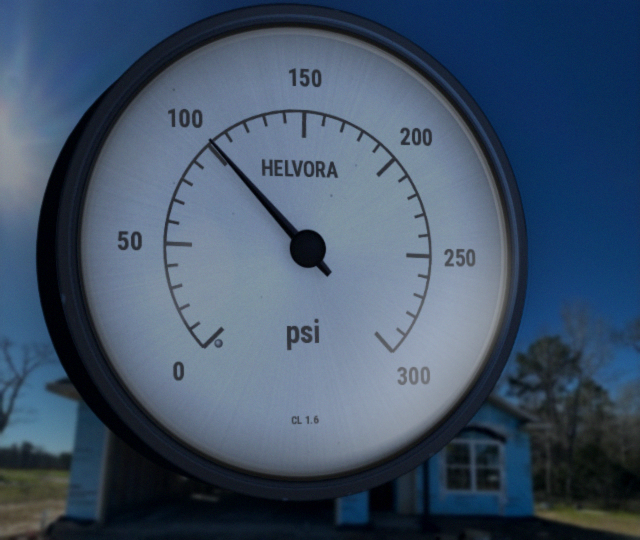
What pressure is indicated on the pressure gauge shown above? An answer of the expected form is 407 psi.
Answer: 100 psi
